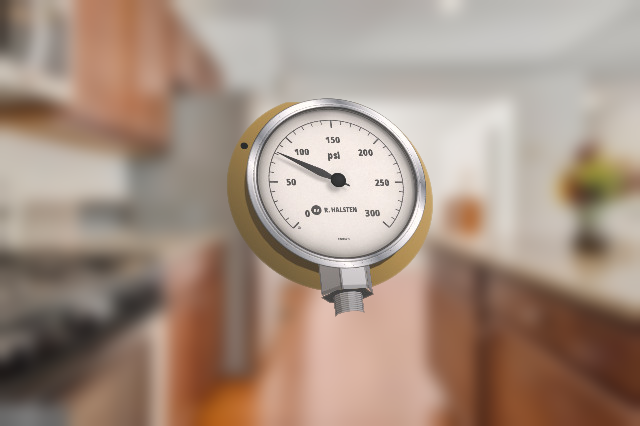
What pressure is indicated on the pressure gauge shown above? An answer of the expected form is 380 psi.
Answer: 80 psi
